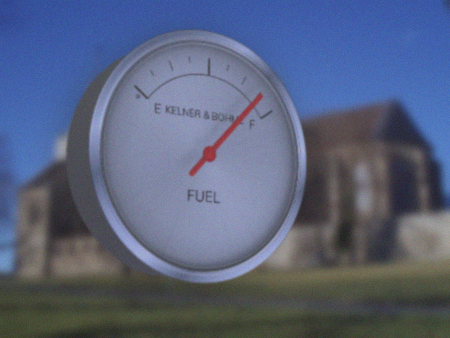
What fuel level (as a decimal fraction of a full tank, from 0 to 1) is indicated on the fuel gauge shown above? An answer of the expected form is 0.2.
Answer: 0.875
